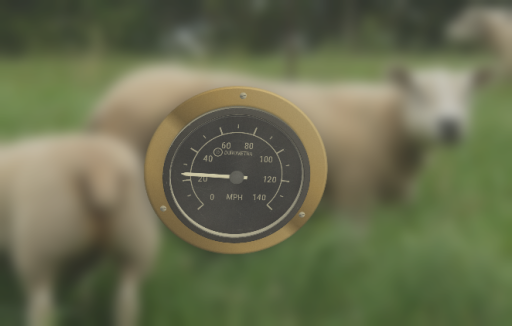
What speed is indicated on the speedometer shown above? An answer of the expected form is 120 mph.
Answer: 25 mph
